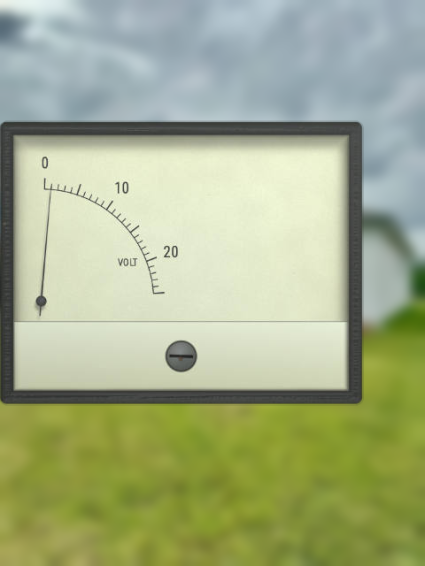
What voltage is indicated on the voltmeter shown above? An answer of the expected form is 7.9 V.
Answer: 1 V
